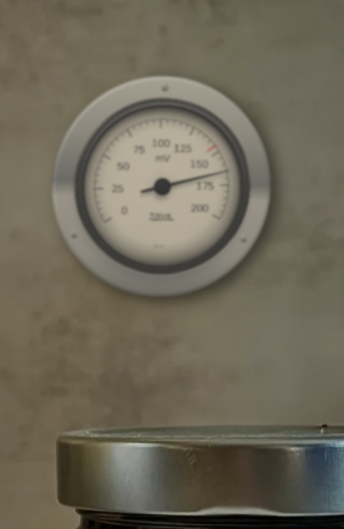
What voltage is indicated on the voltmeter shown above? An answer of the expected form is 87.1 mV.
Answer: 165 mV
